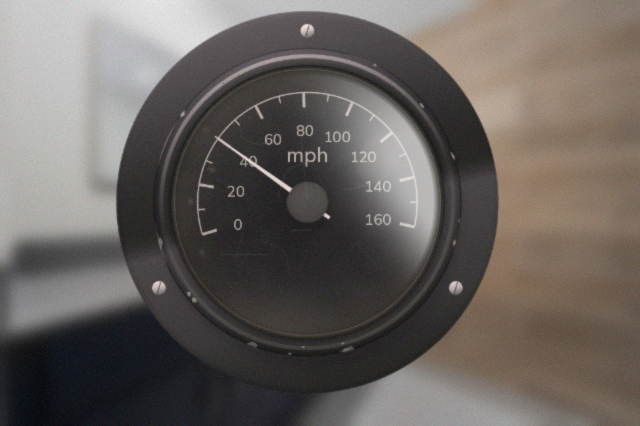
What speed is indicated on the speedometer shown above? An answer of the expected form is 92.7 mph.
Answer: 40 mph
